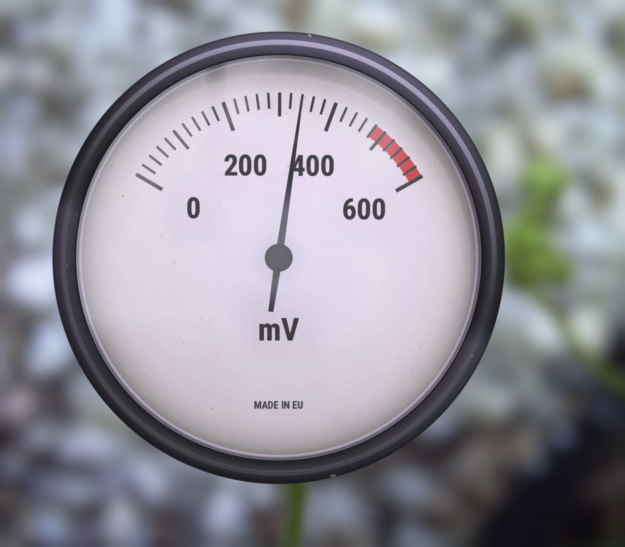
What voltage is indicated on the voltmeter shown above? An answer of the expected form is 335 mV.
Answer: 340 mV
